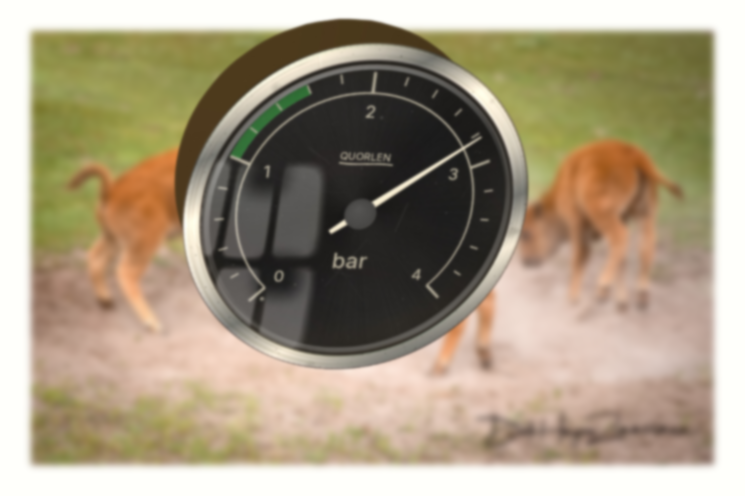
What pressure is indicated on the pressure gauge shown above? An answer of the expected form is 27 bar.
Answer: 2.8 bar
